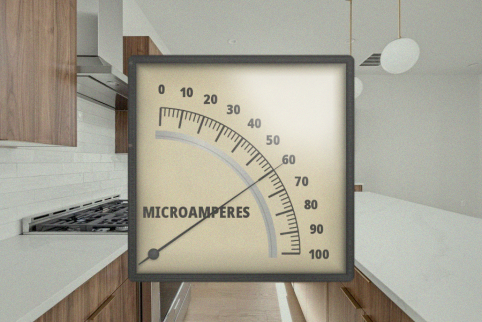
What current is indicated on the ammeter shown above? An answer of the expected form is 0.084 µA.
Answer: 60 µA
